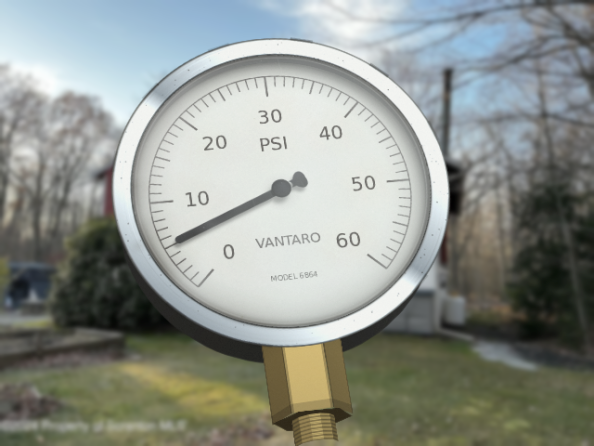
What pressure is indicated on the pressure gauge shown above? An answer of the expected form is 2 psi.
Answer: 5 psi
